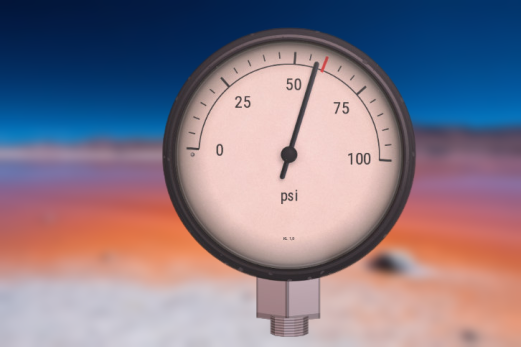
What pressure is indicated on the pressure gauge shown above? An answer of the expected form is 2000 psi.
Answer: 57.5 psi
